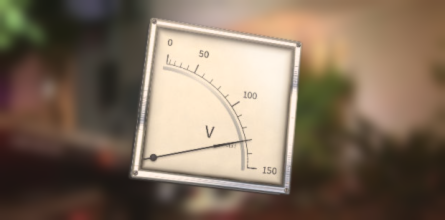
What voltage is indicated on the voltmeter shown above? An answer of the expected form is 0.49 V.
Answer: 130 V
